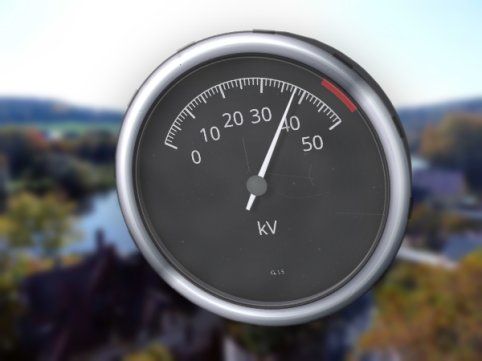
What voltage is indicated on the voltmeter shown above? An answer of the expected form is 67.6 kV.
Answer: 38 kV
